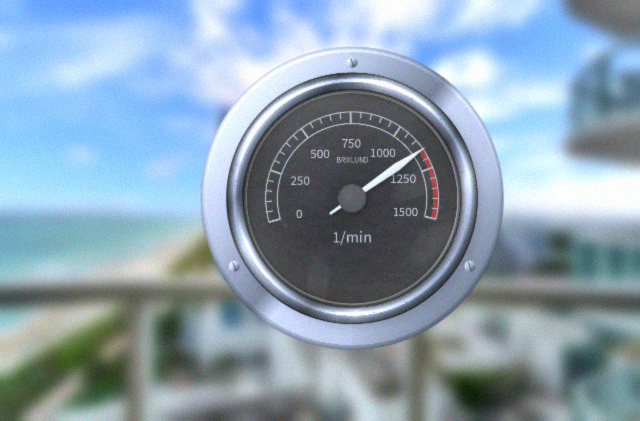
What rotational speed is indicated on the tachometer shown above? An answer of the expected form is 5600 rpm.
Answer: 1150 rpm
